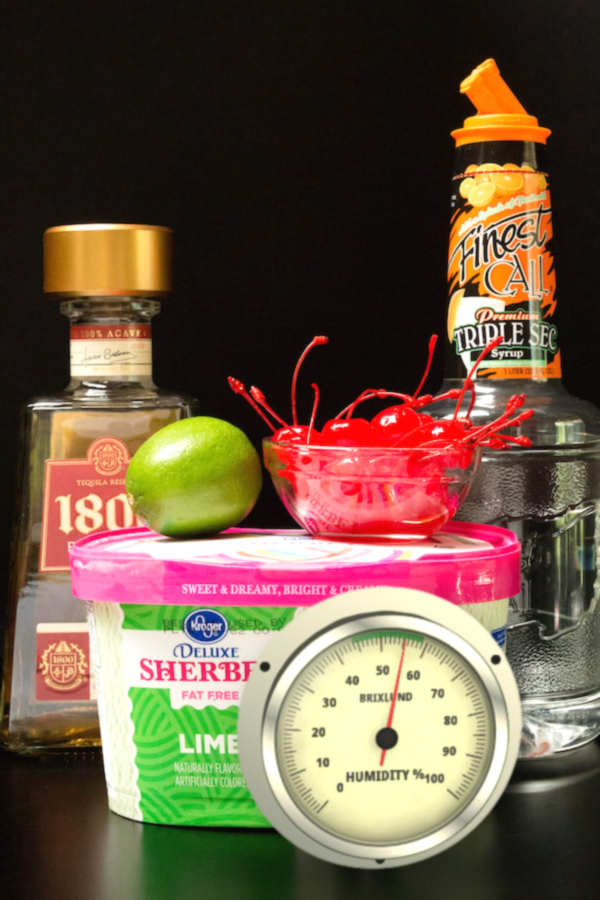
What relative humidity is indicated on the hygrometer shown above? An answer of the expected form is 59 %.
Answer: 55 %
